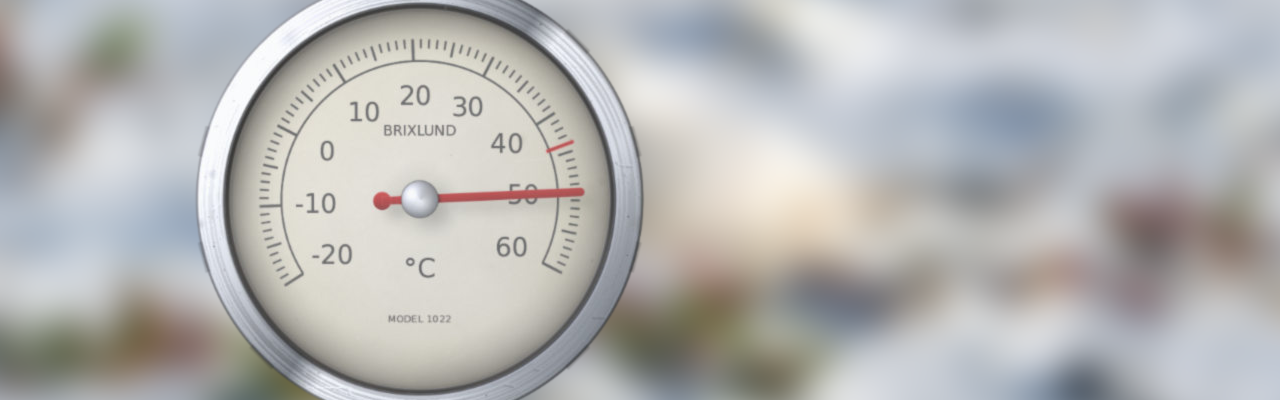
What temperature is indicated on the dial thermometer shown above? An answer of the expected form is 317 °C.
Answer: 50 °C
